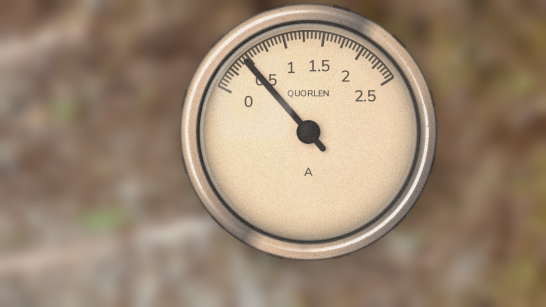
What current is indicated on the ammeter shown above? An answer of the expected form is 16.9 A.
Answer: 0.45 A
